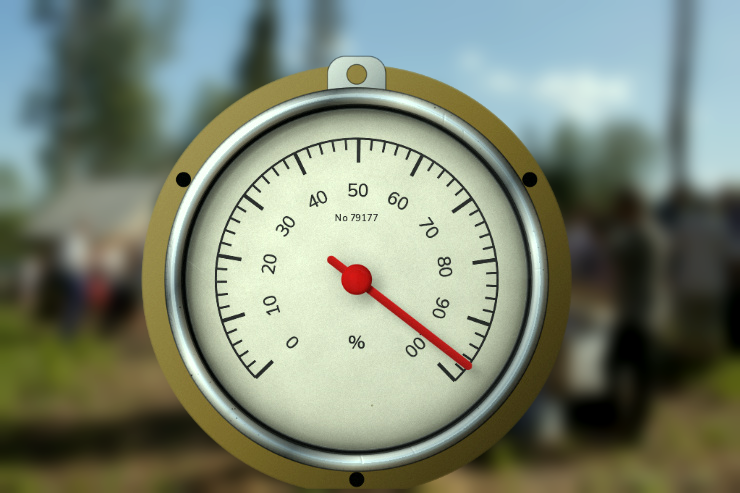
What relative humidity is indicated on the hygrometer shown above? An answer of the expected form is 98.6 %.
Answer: 97 %
